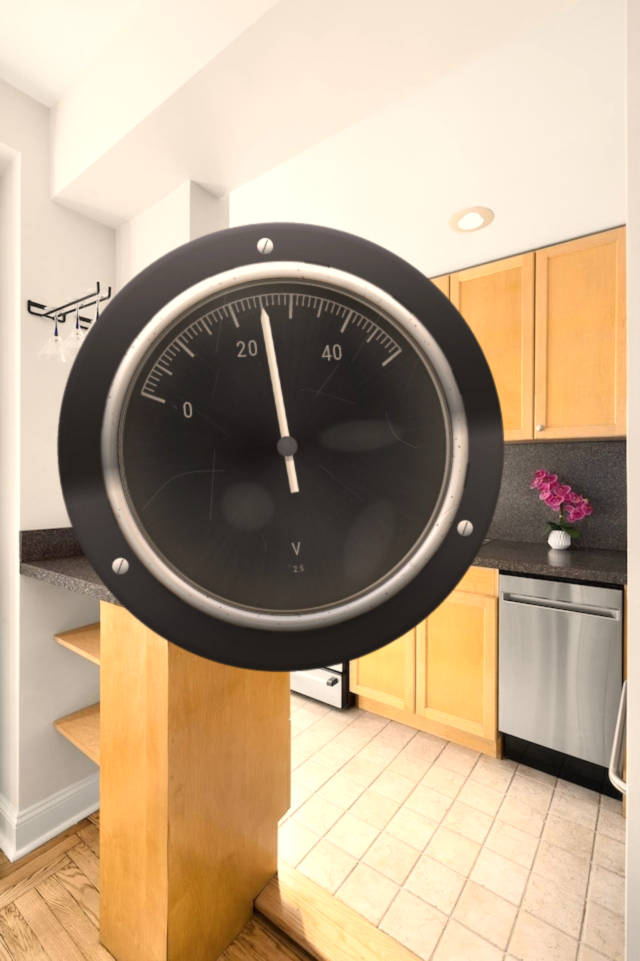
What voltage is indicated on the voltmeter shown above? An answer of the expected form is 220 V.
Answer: 25 V
